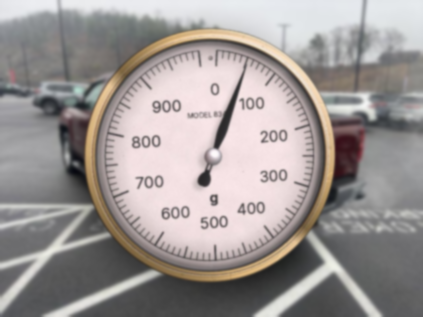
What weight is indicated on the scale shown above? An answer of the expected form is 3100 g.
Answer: 50 g
